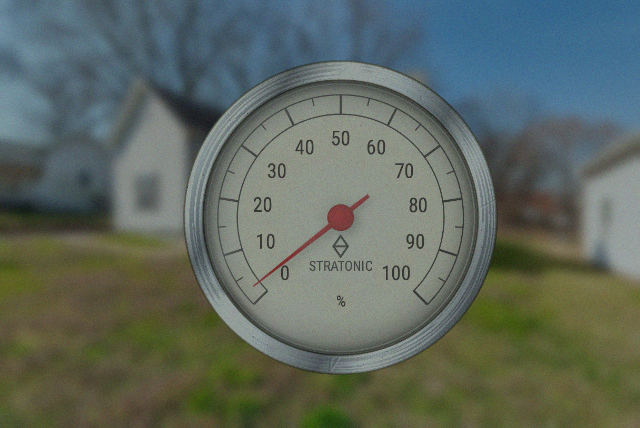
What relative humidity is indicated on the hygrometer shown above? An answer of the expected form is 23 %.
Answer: 2.5 %
